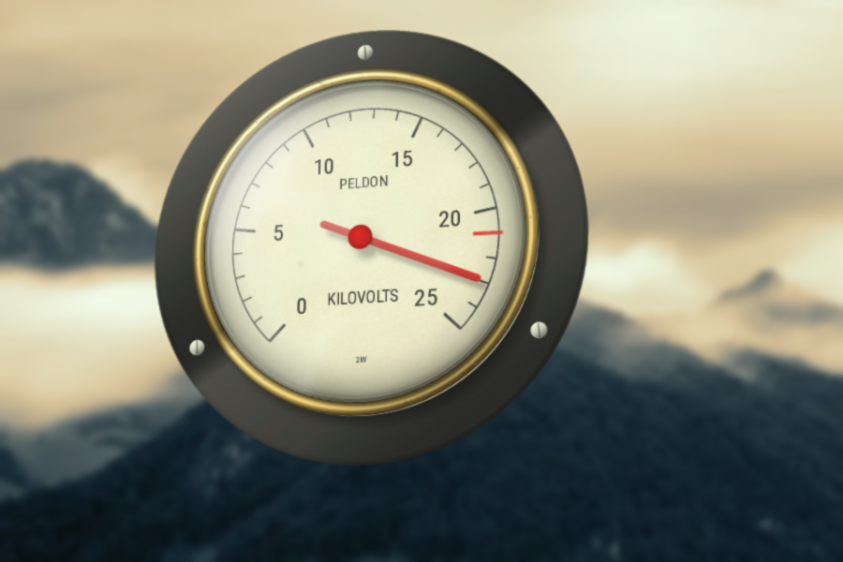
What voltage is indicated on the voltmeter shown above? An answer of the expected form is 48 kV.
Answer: 23 kV
